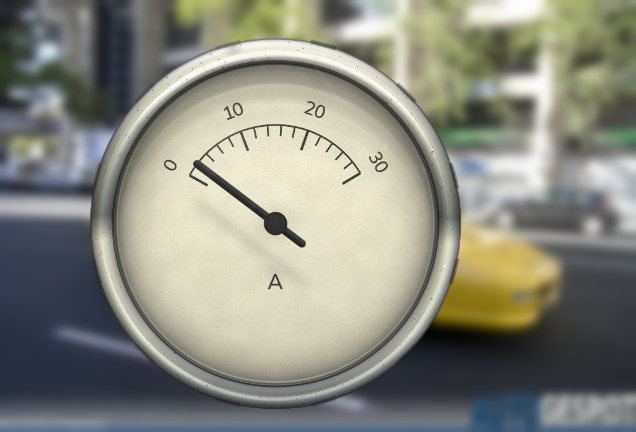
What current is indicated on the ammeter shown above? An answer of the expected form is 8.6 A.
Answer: 2 A
